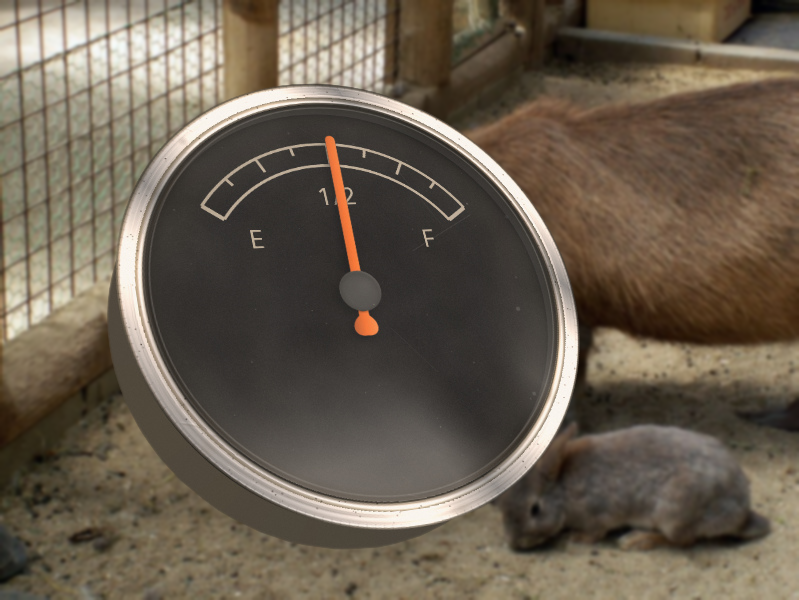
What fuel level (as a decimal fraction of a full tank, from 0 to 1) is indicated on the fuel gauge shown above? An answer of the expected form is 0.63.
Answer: 0.5
